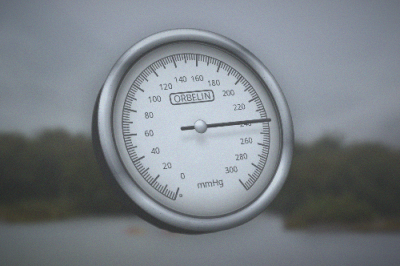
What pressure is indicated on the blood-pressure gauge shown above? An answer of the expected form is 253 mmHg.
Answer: 240 mmHg
